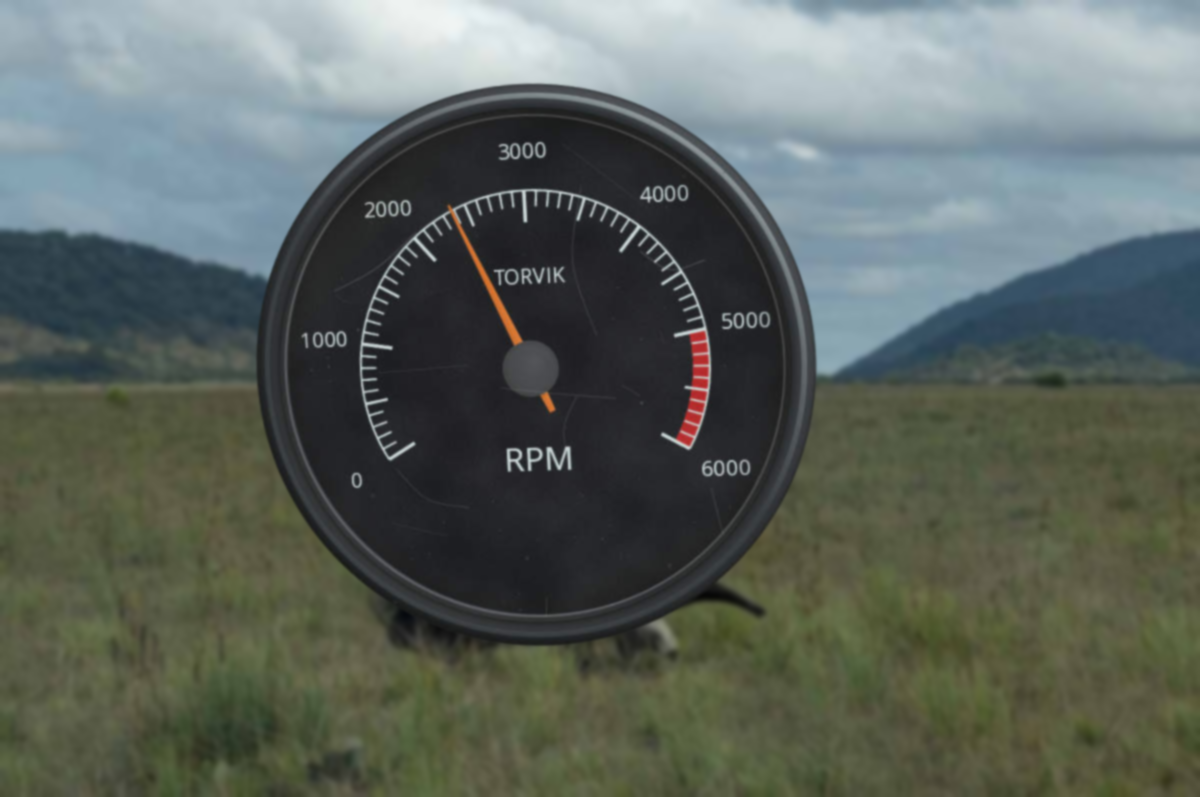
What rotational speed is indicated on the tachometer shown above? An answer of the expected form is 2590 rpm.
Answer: 2400 rpm
